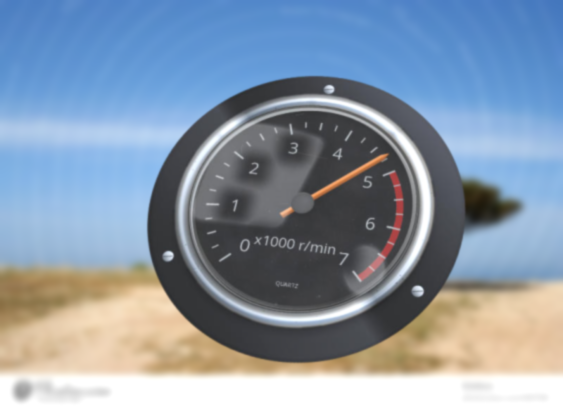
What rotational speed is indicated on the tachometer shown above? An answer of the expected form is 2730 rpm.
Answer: 4750 rpm
